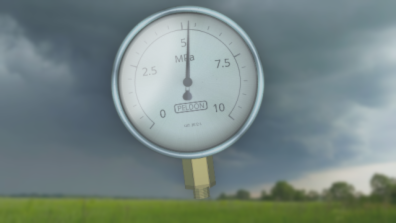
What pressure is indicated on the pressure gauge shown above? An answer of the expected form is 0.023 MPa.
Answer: 5.25 MPa
